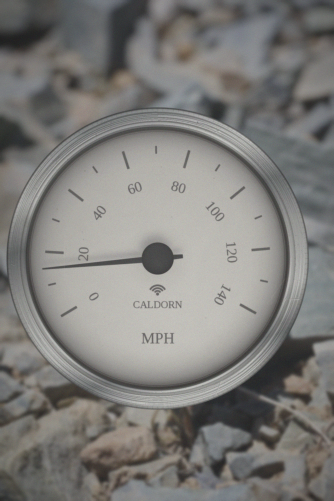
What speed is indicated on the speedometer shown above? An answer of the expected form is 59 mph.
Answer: 15 mph
